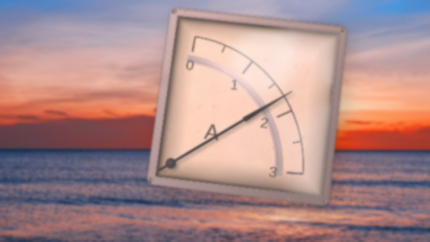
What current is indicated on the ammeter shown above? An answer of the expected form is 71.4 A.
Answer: 1.75 A
